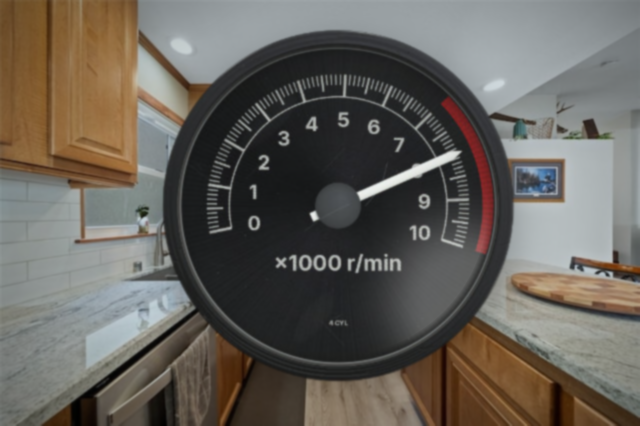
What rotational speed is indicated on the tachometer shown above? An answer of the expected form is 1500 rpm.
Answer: 8000 rpm
